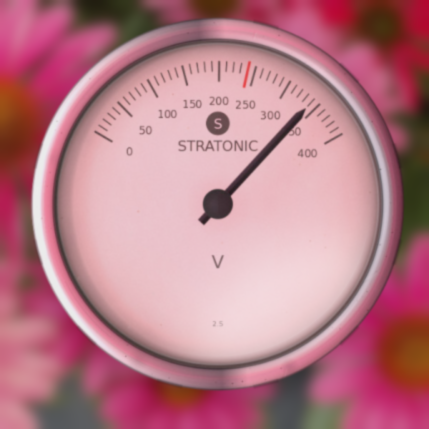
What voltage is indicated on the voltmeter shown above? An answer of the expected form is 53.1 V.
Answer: 340 V
